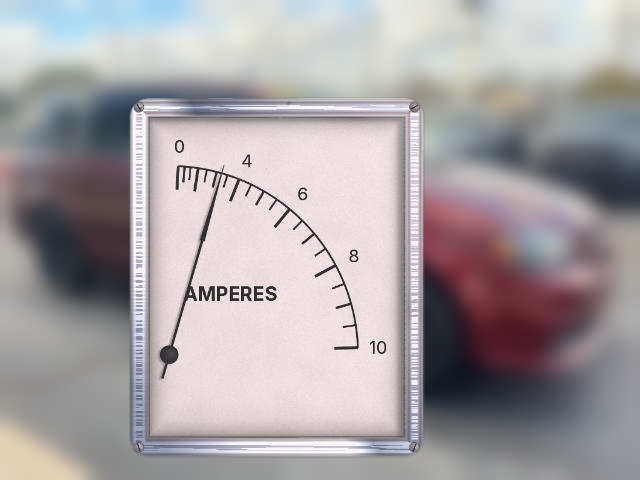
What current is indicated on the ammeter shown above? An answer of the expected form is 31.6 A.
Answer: 3.25 A
